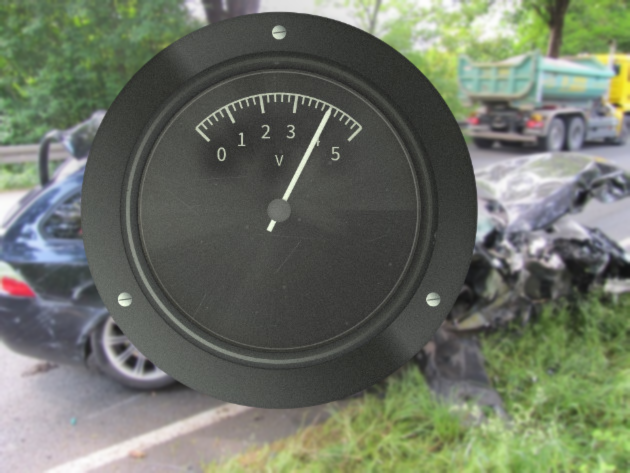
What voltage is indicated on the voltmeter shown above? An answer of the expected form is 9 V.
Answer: 4 V
